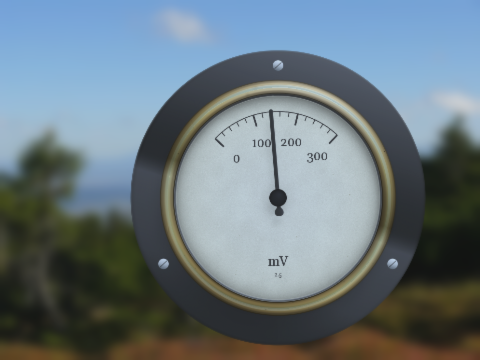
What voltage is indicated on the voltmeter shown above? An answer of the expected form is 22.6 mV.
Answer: 140 mV
